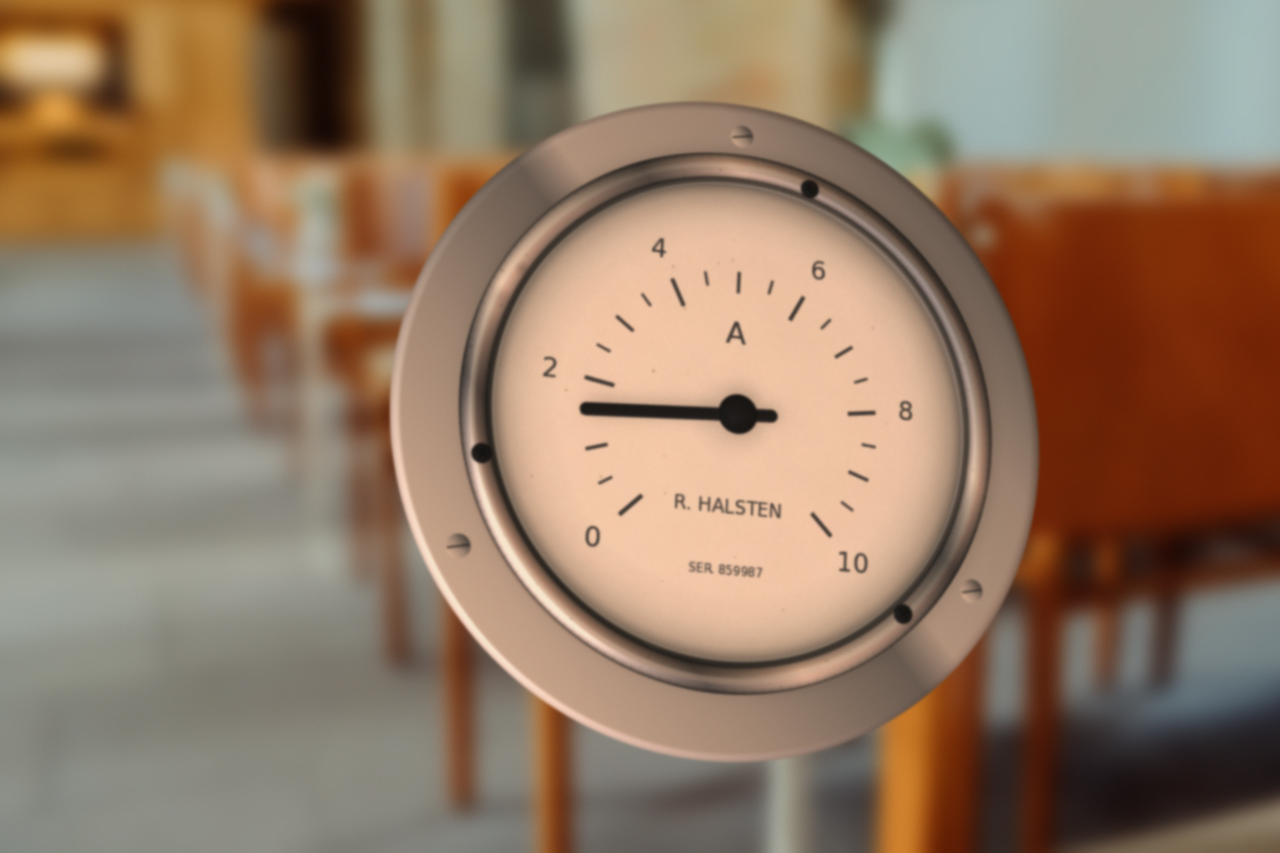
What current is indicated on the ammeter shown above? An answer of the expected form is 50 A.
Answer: 1.5 A
